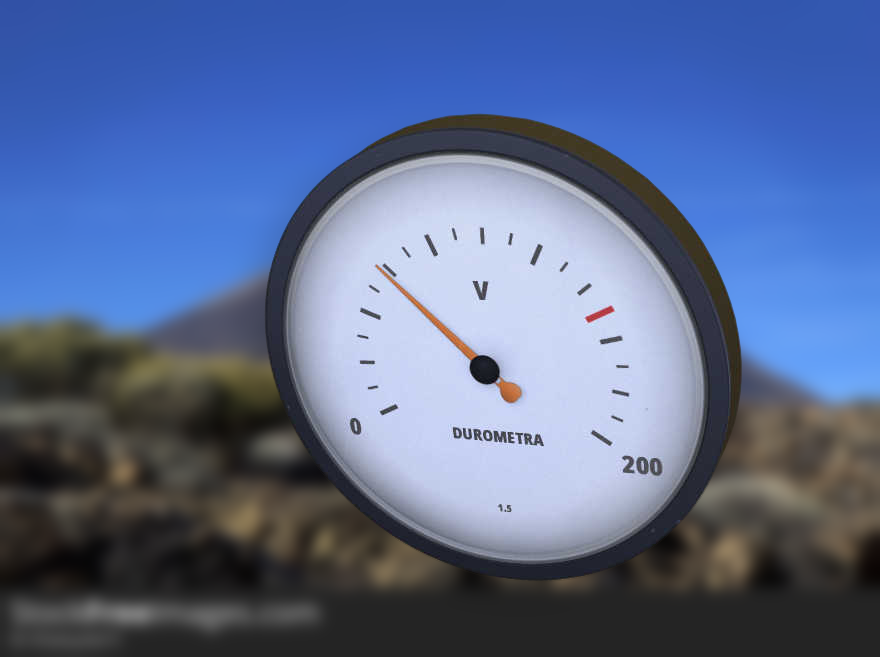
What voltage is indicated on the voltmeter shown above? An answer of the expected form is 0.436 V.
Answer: 60 V
